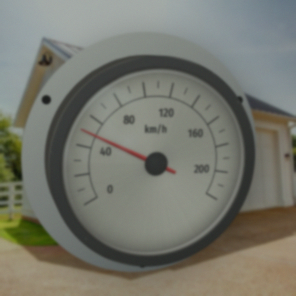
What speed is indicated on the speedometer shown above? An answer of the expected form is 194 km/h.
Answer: 50 km/h
